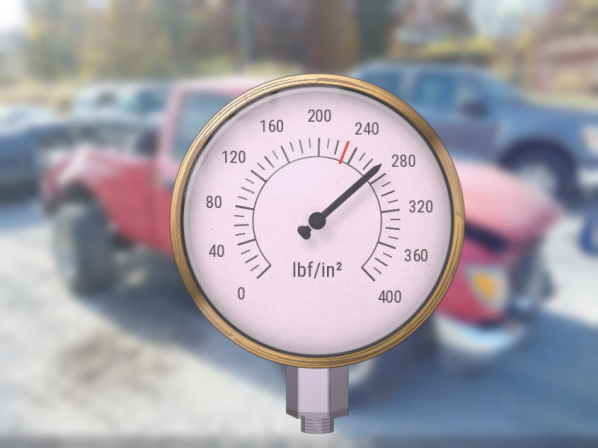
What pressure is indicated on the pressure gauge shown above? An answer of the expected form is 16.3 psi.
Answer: 270 psi
